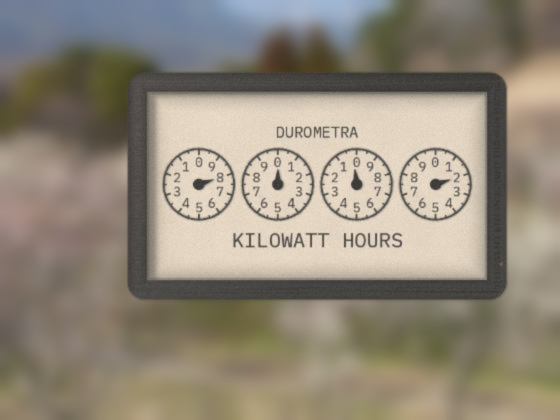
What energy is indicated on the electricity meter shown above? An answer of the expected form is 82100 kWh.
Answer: 8002 kWh
